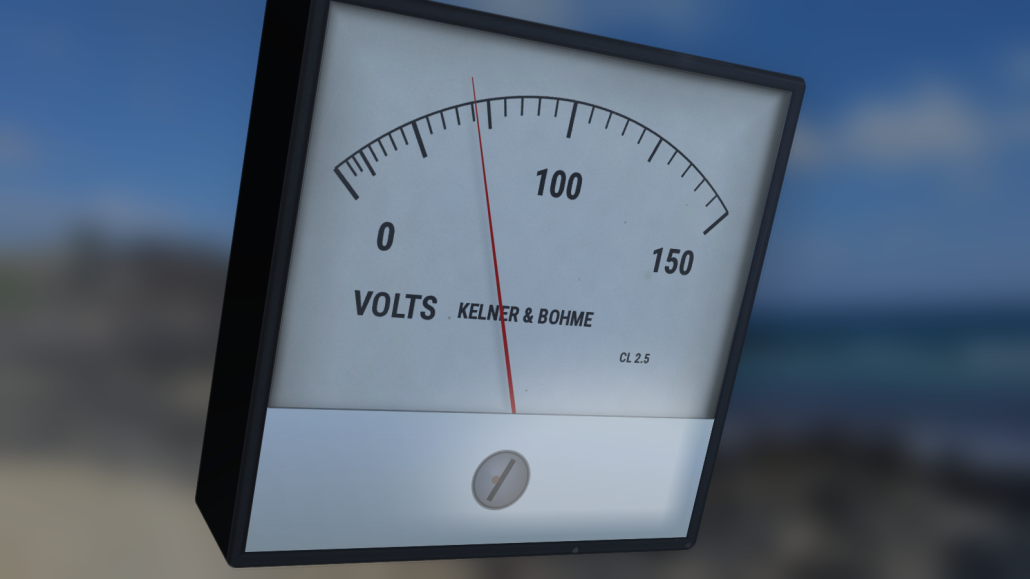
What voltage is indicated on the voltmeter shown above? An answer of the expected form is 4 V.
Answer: 70 V
